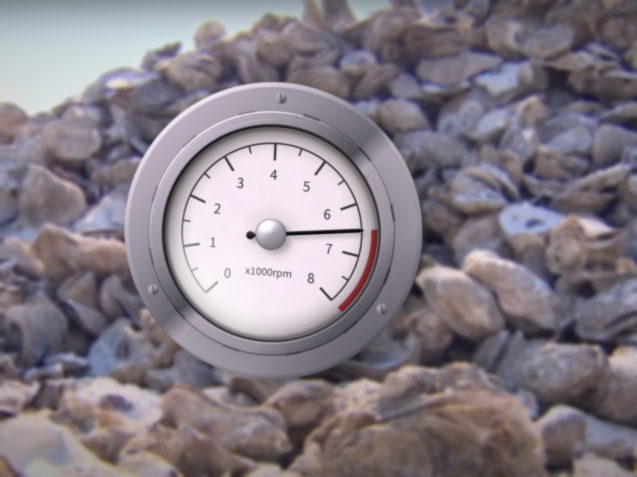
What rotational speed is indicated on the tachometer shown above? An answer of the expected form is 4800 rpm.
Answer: 6500 rpm
